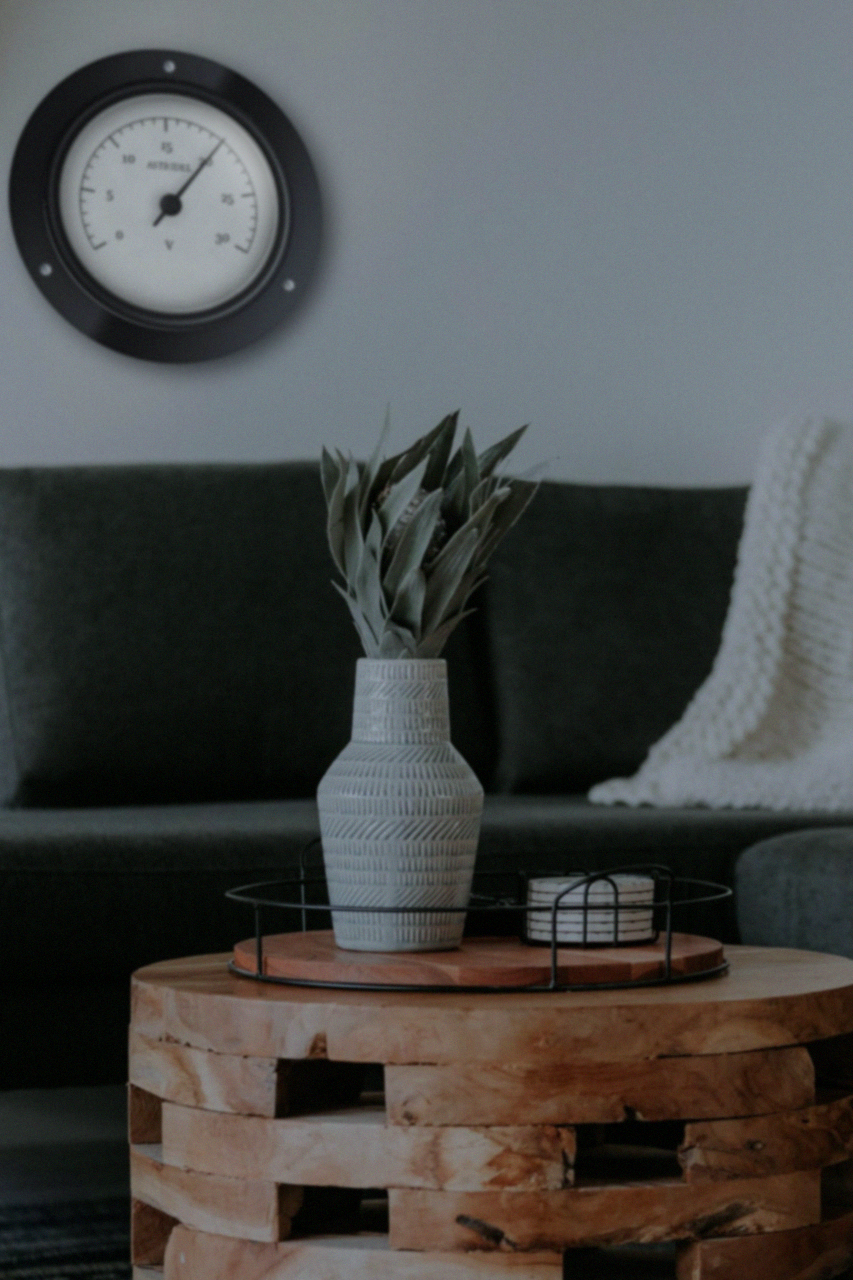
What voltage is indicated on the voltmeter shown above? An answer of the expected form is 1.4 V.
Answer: 20 V
